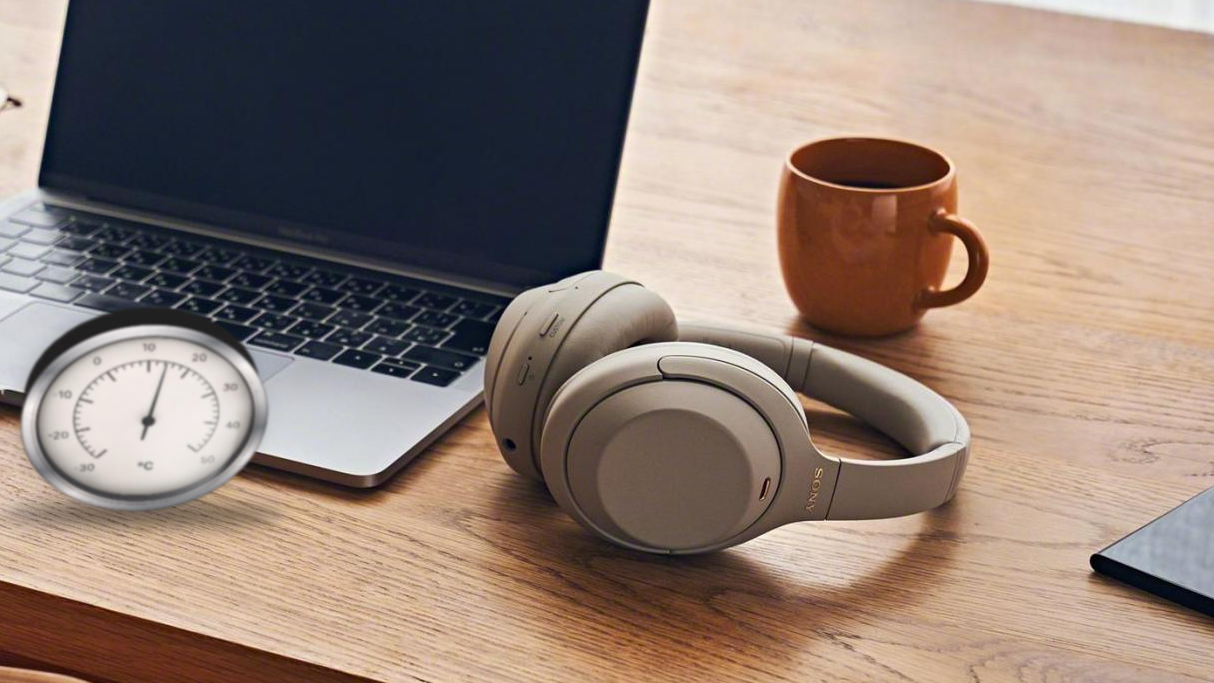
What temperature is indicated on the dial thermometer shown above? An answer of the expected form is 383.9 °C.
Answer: 14 °C
